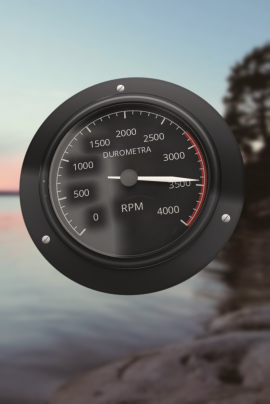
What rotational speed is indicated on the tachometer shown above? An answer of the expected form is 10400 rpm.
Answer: 3450 rpm
